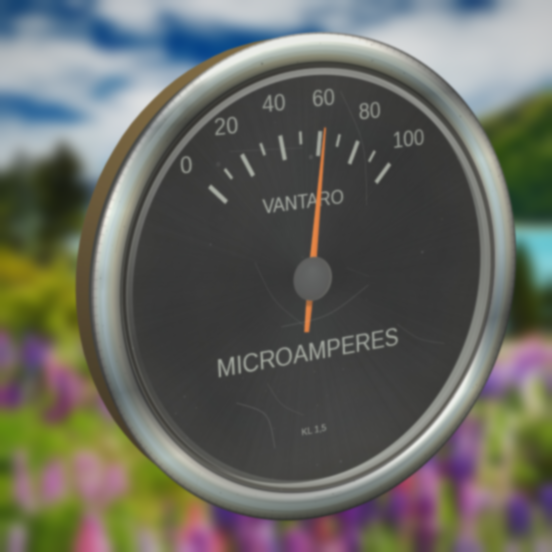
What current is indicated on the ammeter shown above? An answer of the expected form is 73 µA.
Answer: 60 µA
